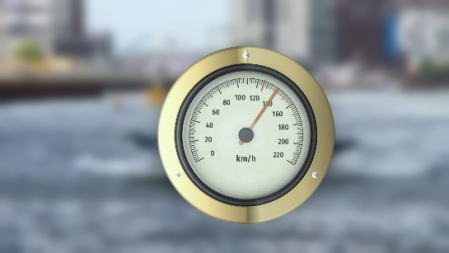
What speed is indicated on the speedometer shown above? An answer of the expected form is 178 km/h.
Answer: 140 km/h
